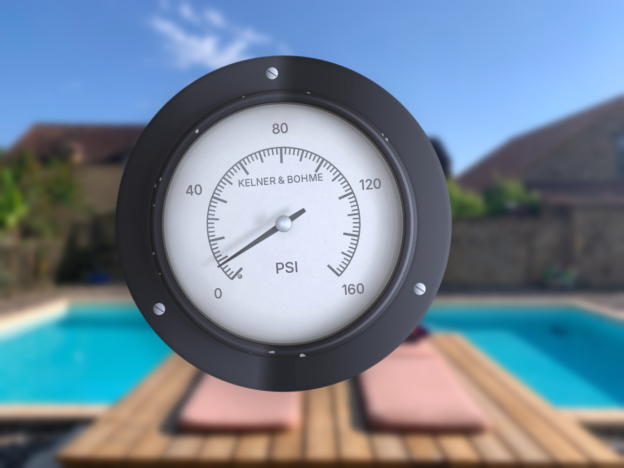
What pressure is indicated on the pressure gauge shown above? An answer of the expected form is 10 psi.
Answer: 8 psi
